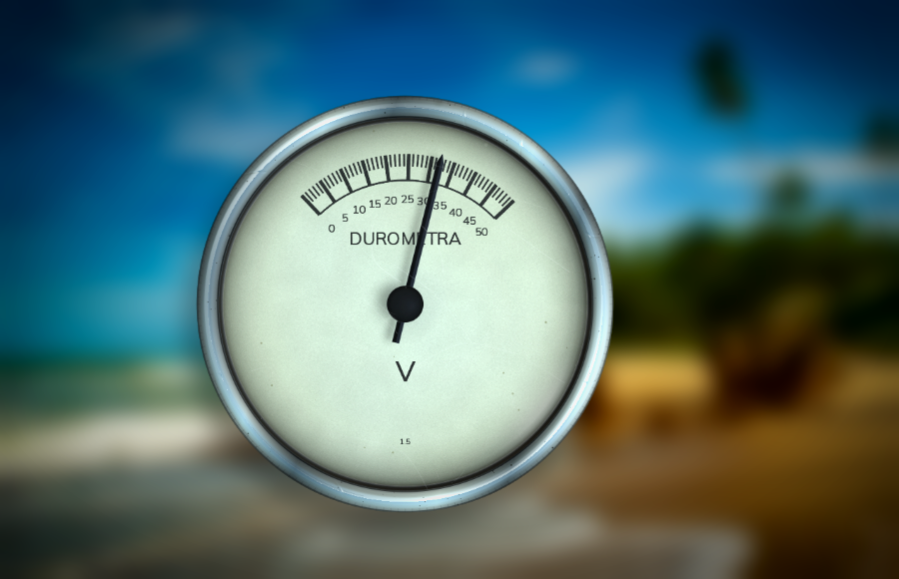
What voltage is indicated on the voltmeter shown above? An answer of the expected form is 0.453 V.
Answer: 32 V
